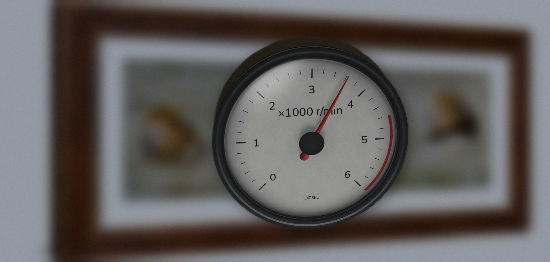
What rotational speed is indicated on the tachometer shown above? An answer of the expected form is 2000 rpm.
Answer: 3600 rpm
